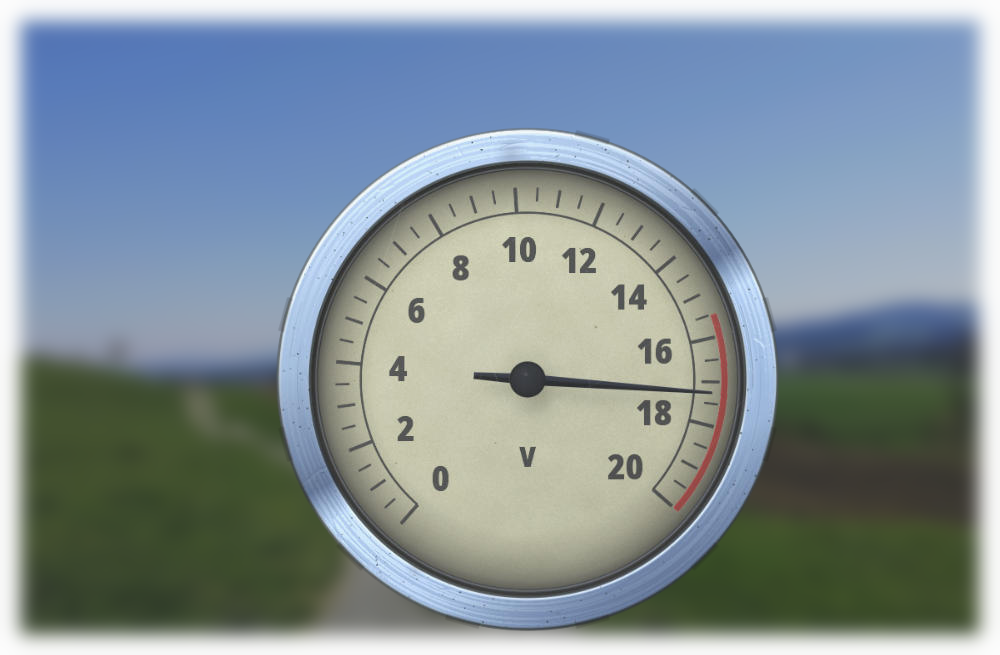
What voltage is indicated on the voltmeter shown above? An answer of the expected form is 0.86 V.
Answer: 17.25 V
